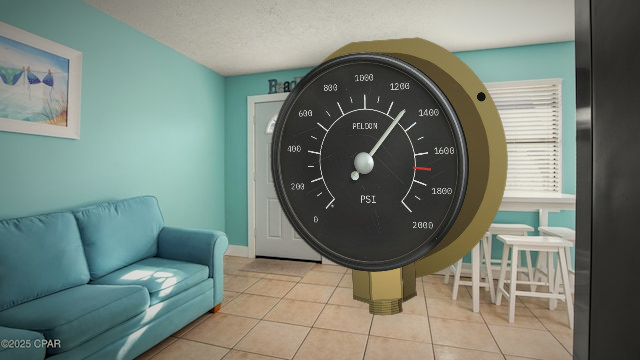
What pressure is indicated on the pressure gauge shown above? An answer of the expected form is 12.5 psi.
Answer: 1300 psi
